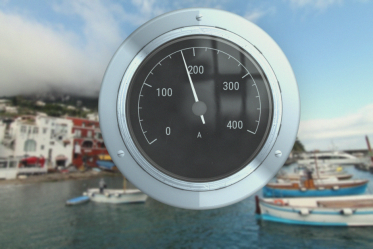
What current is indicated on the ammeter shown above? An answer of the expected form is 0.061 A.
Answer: 180 A
